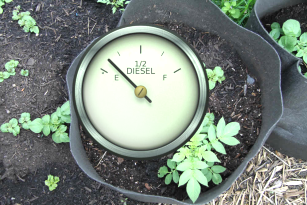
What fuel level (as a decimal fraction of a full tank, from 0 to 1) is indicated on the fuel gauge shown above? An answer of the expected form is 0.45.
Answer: 0.125
